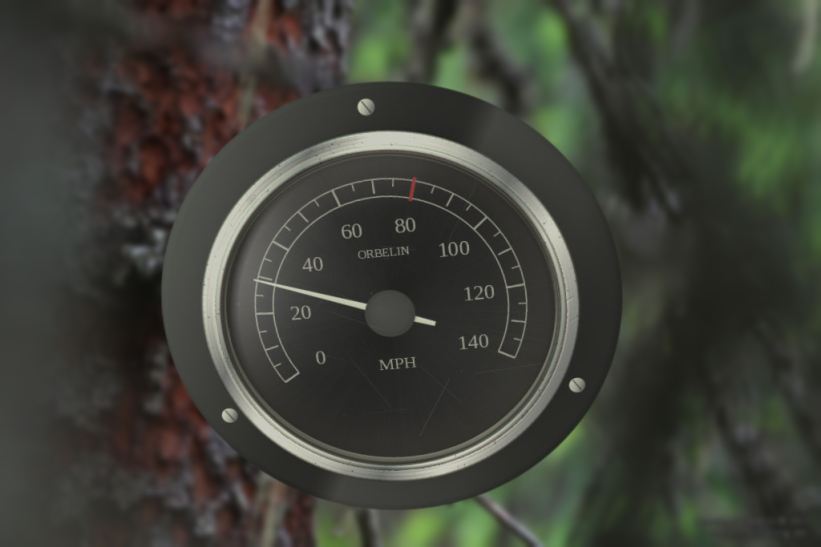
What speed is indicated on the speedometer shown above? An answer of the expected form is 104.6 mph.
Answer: 30 mph
